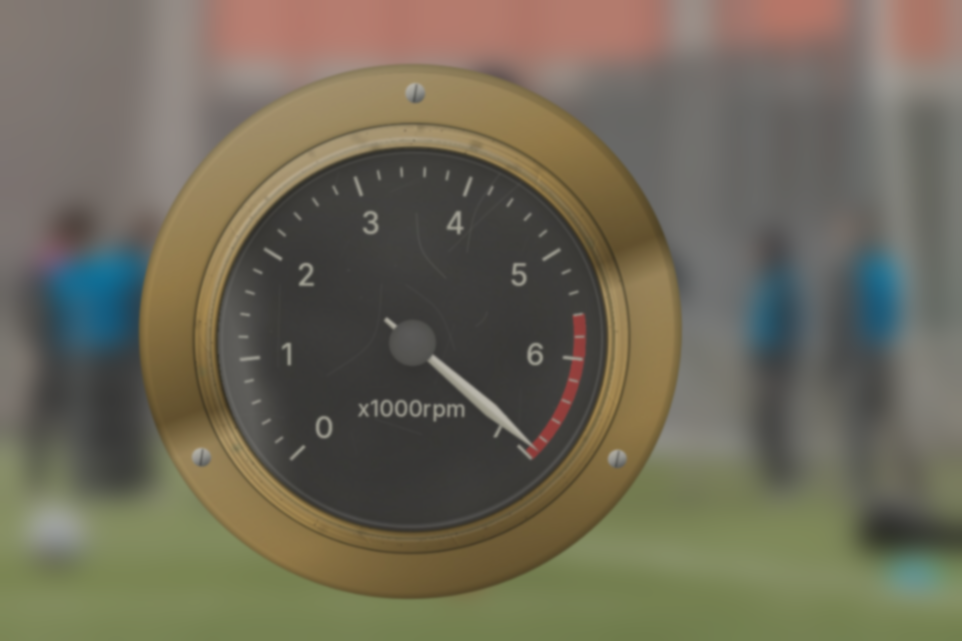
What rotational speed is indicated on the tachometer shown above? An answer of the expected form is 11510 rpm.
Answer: 6900 rpm
